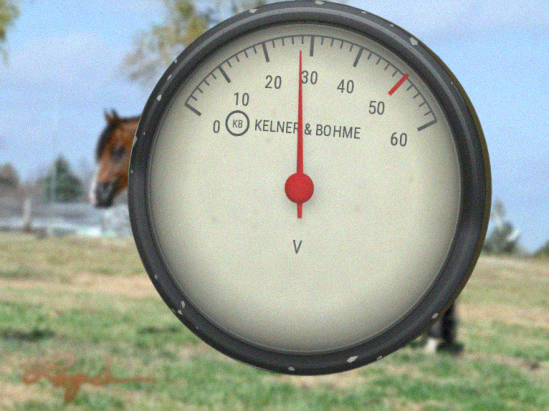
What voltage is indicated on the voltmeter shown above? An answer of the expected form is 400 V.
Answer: 28 V
